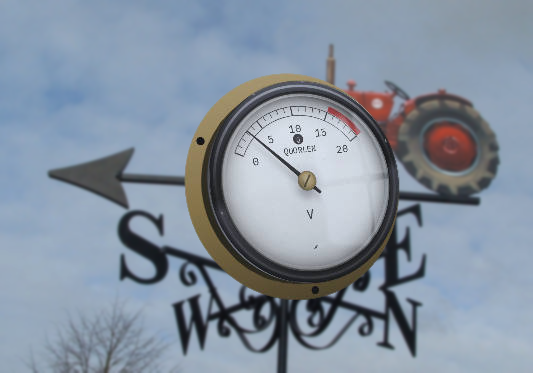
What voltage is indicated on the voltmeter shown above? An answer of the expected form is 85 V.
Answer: 3 V
